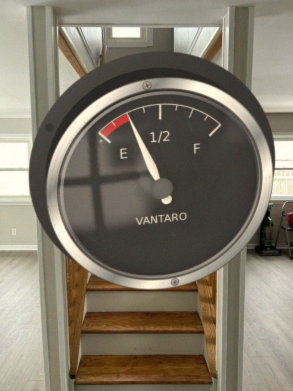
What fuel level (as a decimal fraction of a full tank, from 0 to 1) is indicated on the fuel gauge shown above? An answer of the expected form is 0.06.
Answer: 0.25
